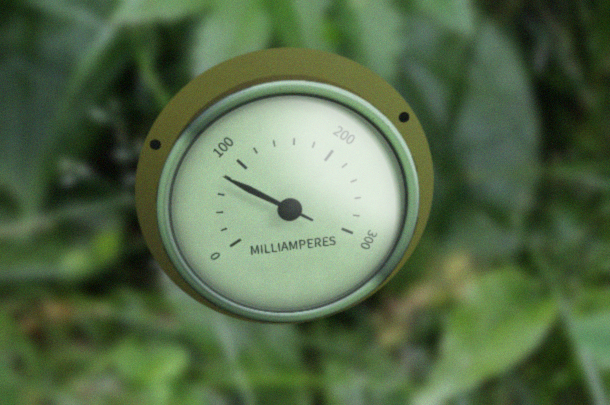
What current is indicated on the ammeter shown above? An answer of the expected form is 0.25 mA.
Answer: 80 mA
